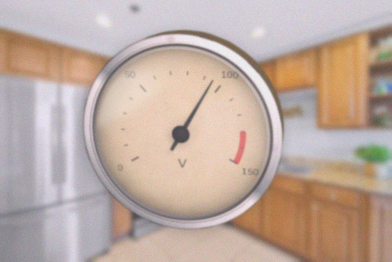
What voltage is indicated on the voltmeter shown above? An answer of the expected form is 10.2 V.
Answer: 95 V
